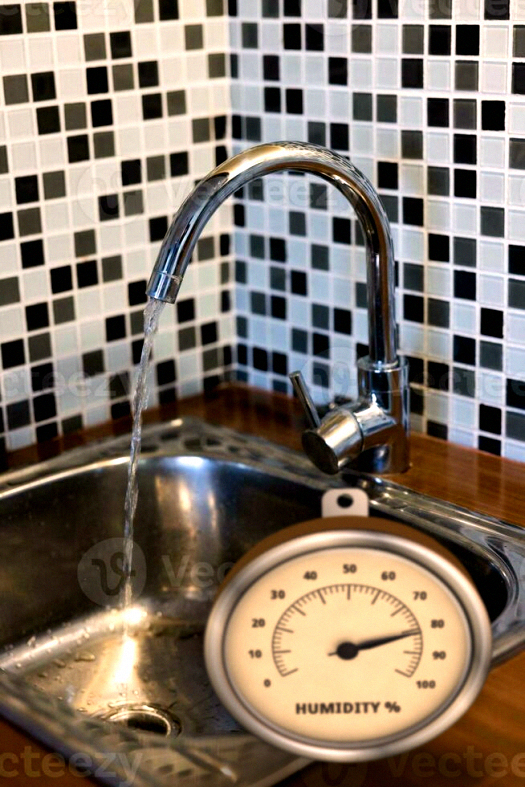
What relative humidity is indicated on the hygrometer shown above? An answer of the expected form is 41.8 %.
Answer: 80 %
